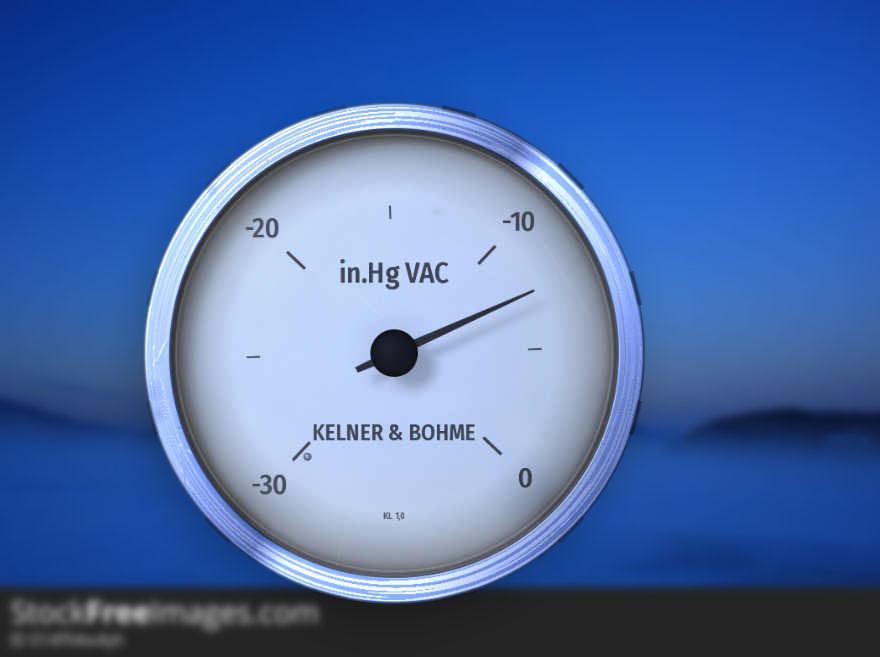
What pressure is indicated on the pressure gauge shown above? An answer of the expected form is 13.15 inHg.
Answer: -7.5 inHg
